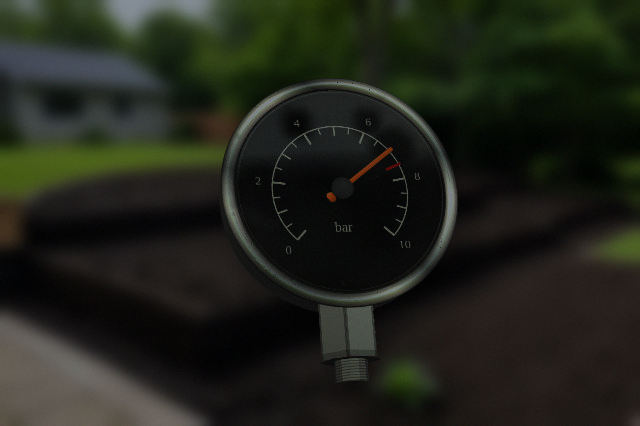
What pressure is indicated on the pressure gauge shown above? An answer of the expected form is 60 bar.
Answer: 7 bar
